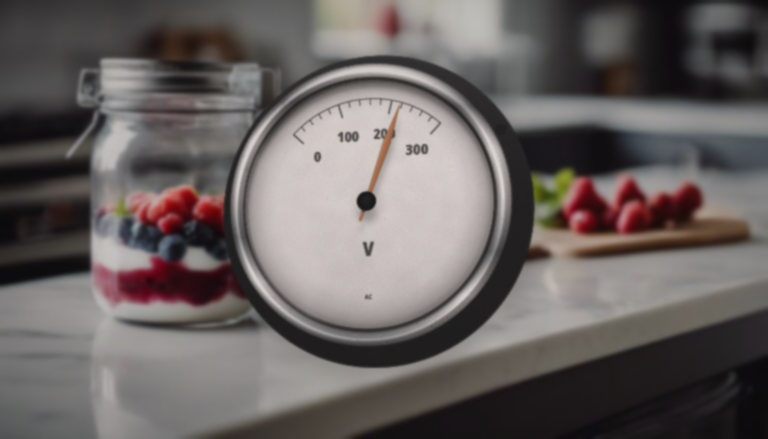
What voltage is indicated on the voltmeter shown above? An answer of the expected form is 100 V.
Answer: 220 V
